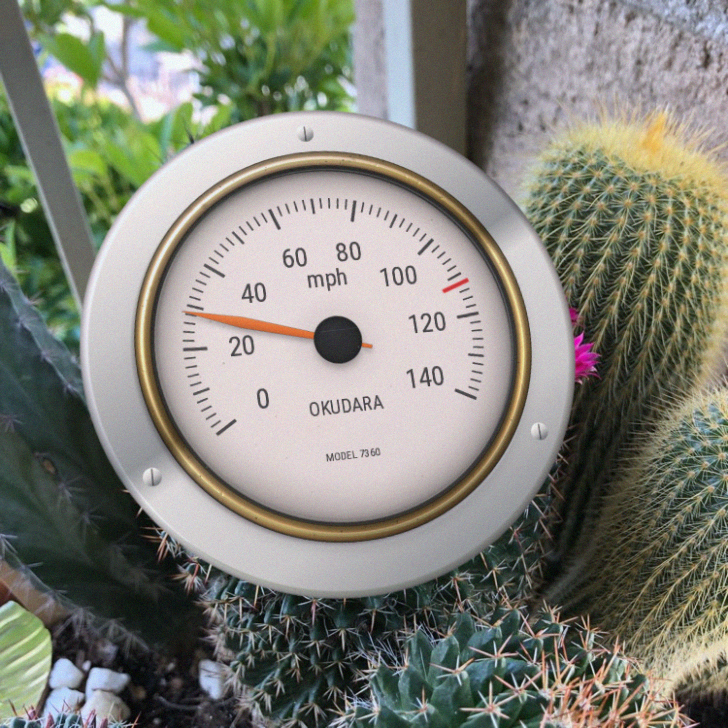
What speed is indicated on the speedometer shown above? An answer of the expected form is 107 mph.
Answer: 28 mph
